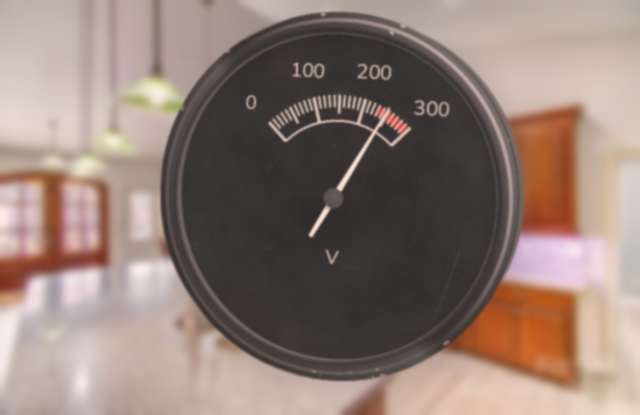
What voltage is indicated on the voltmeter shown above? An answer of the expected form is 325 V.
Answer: 250 V
